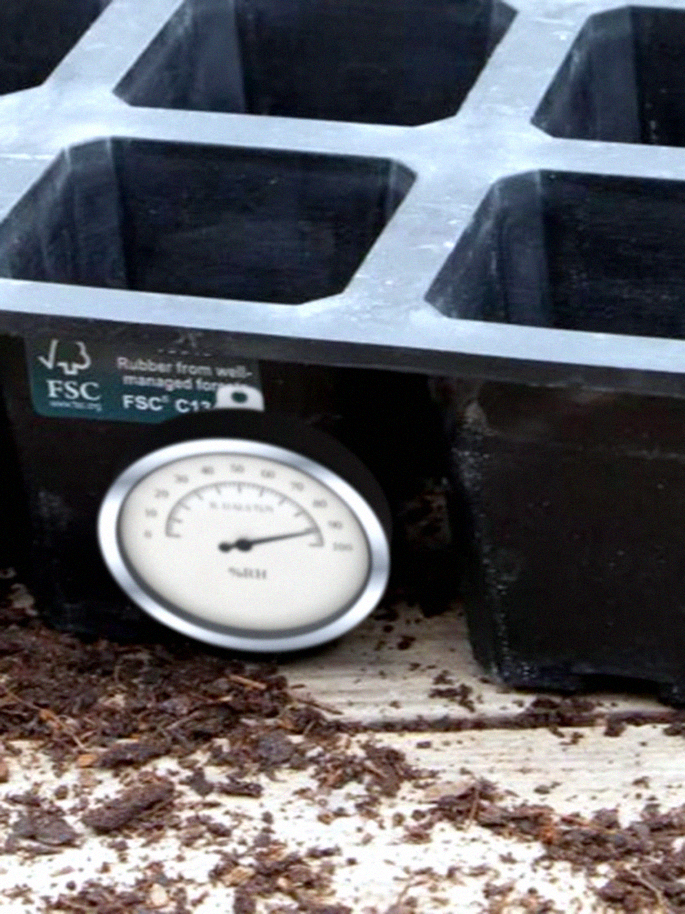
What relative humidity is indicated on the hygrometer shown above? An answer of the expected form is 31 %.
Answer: 90 %
